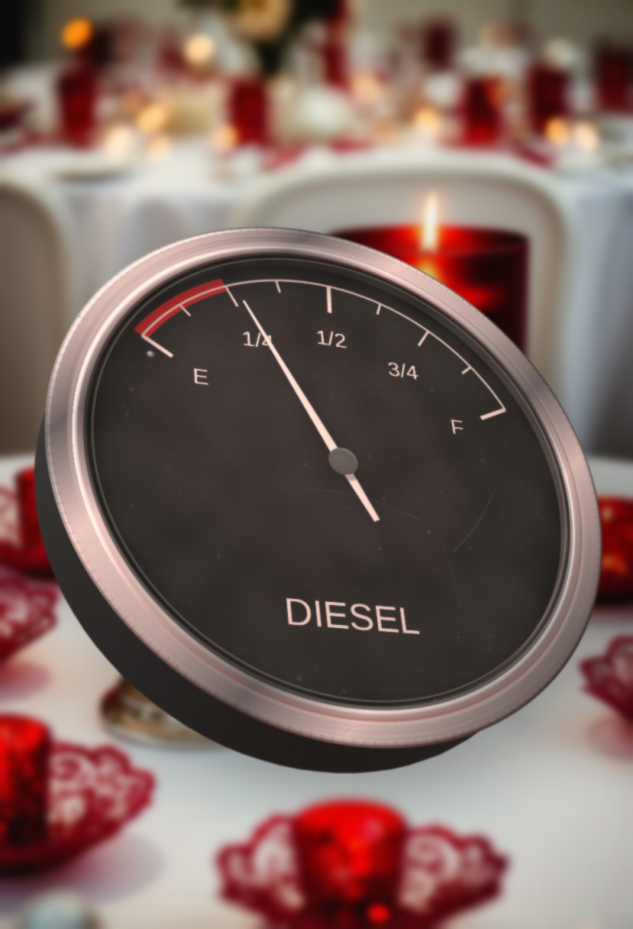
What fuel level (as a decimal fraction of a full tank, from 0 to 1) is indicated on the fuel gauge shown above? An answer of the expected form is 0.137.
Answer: 0.25
